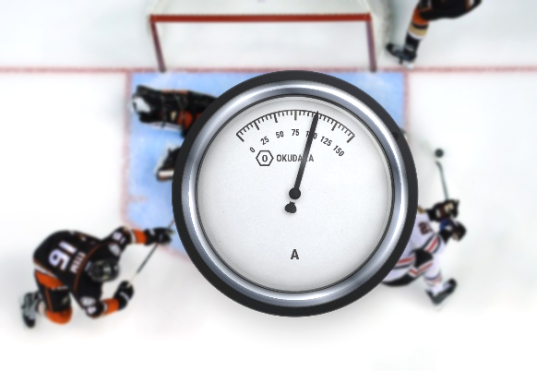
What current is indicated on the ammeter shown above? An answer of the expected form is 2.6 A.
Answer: 100 A
